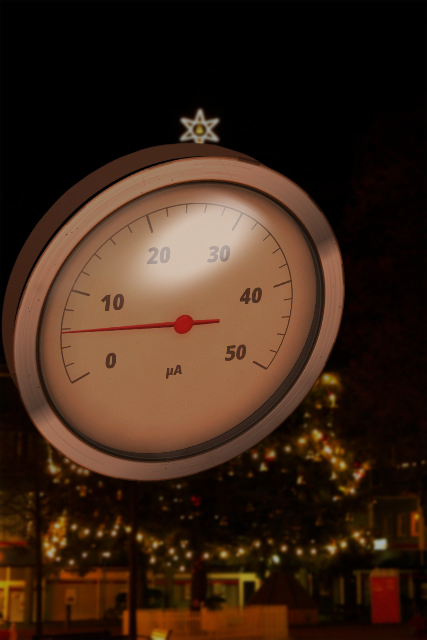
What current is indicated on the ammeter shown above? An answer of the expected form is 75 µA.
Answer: 6 µA
